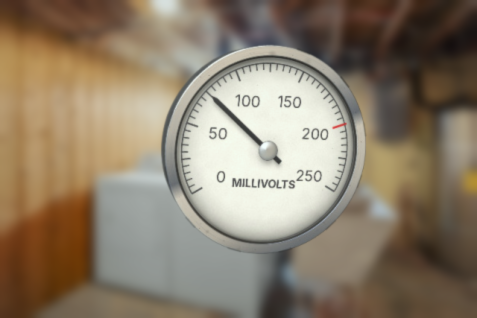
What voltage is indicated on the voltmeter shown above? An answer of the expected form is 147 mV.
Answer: 75 mV
